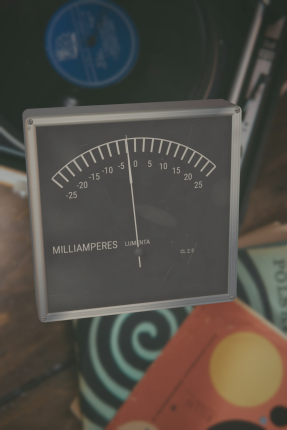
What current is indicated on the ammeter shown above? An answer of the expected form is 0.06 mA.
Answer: -2.5 mA
